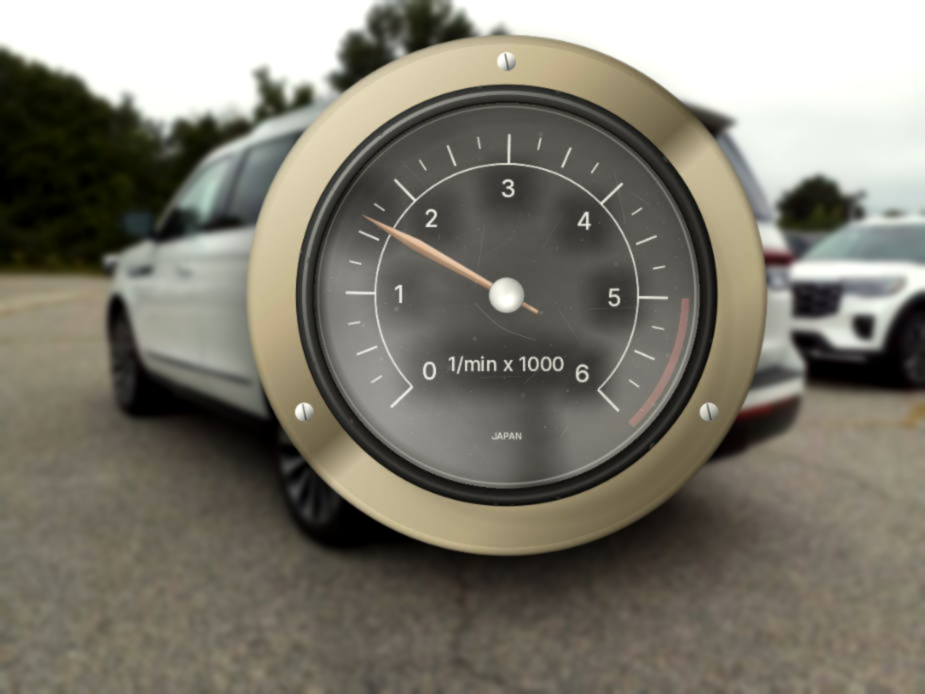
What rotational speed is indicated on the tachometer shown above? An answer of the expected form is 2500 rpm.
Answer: 1625 rpm
